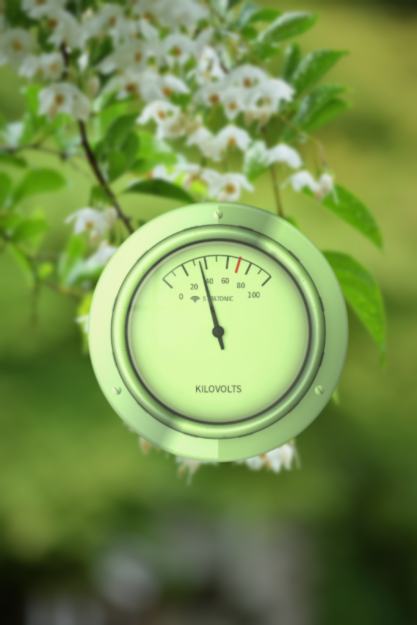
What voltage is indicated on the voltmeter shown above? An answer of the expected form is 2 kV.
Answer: 35 kV
